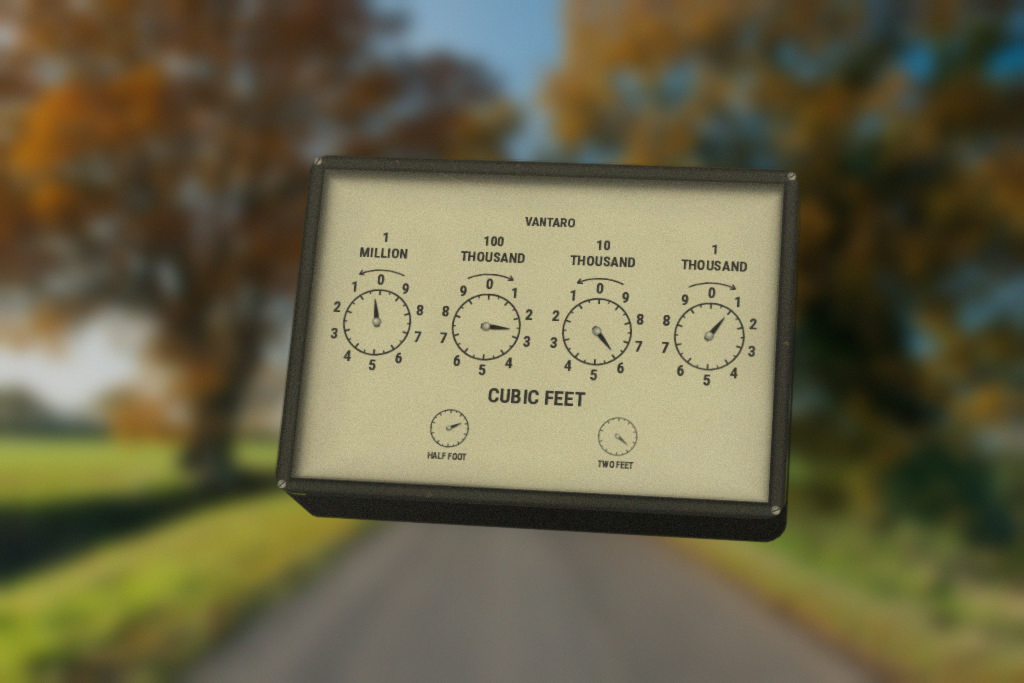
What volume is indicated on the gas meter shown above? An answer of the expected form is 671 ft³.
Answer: 26100 ft³
